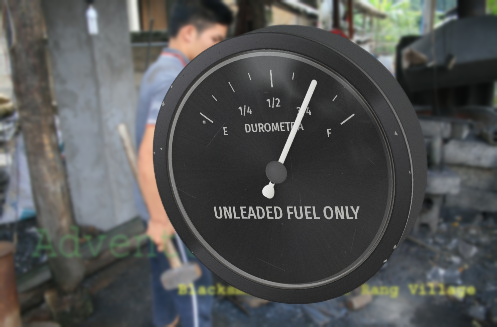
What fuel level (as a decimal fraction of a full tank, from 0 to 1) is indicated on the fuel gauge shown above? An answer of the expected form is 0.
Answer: 0.75
